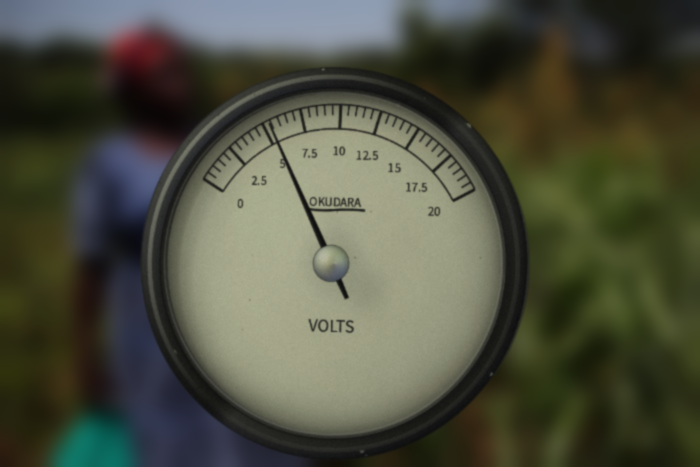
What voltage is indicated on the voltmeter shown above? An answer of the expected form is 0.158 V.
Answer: 5.5 V
